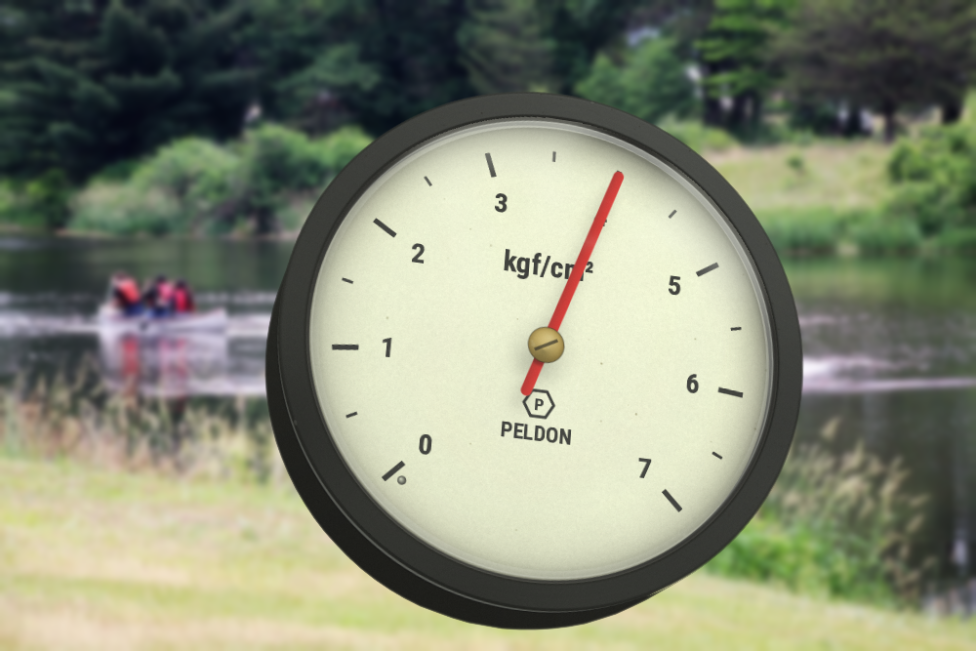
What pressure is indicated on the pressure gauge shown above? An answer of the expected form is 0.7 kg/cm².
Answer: 4 kg/cm²
